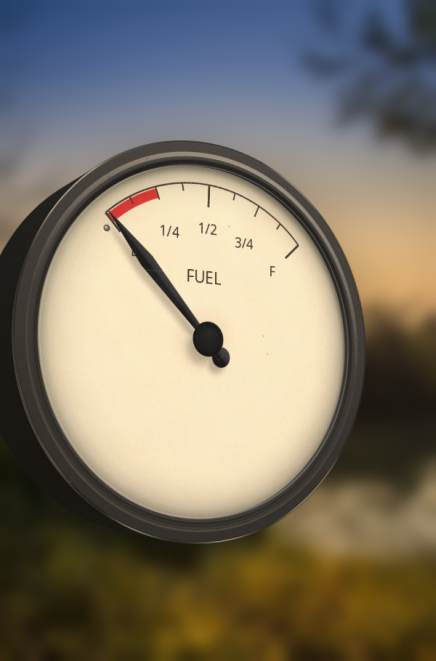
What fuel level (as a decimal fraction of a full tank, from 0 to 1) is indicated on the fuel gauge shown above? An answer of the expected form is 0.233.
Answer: 0
